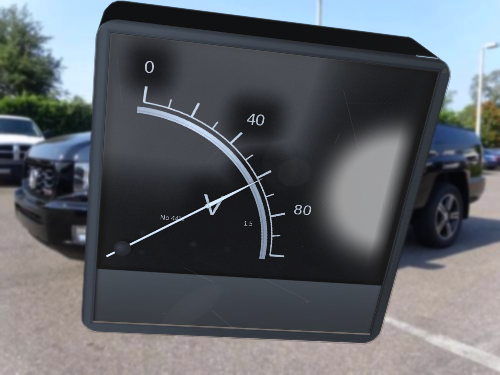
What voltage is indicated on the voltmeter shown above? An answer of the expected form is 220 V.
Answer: 60 V
